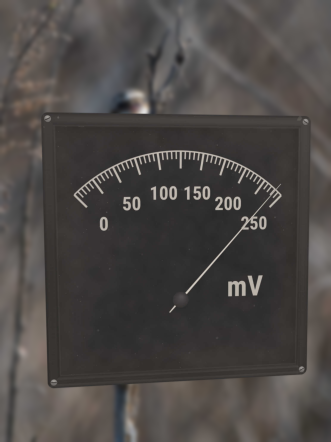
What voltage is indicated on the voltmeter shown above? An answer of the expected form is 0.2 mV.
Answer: 240 mV
